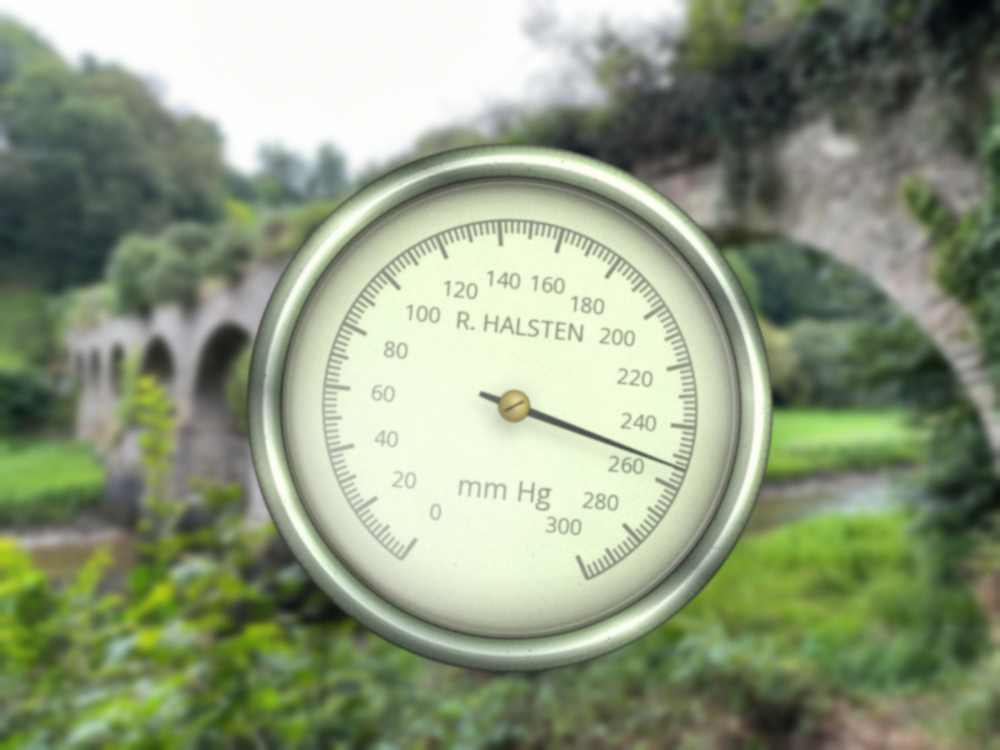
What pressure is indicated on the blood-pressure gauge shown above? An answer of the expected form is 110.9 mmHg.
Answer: 254 mmHg
